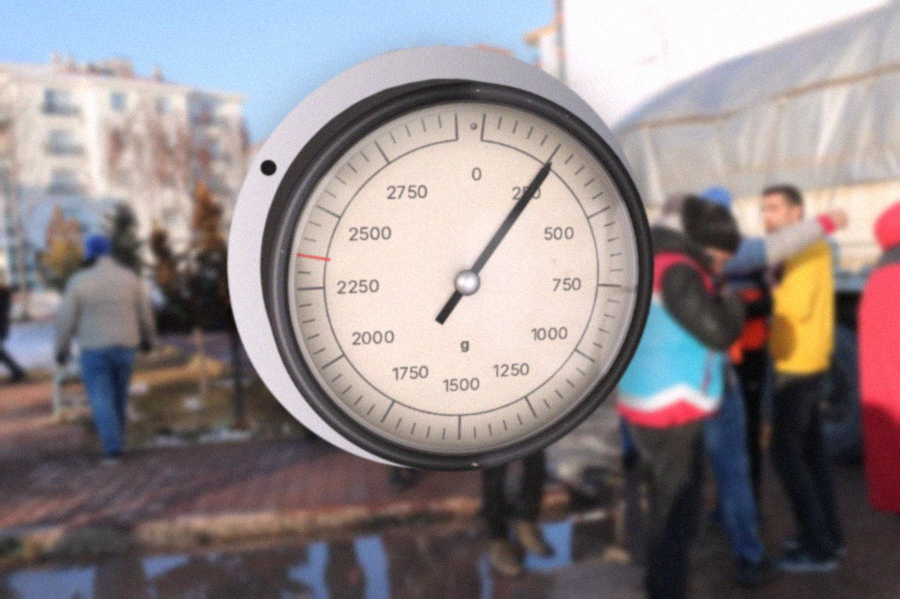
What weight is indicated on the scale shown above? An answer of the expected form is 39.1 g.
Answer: 250 g
